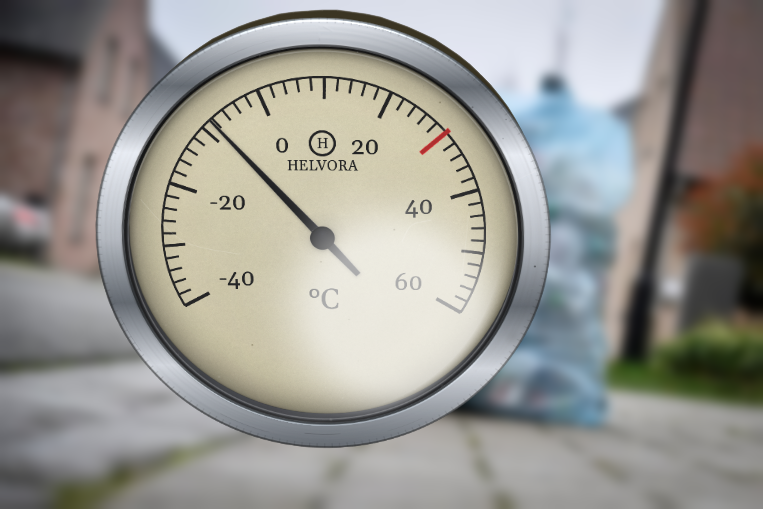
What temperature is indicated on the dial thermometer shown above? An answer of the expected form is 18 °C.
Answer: -8 °C
